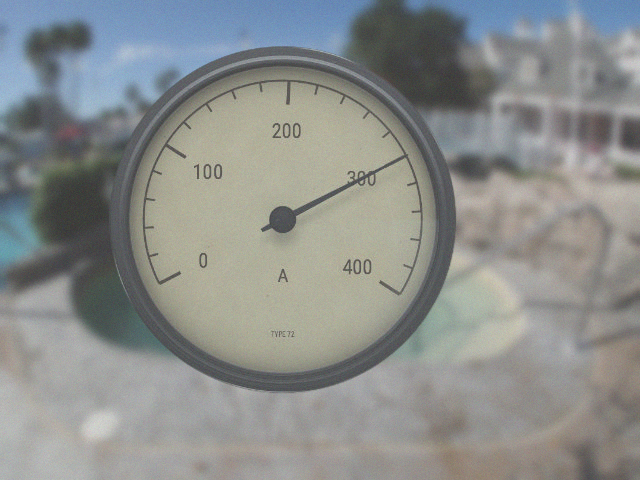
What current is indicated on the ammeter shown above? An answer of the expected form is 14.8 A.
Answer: 300 A
